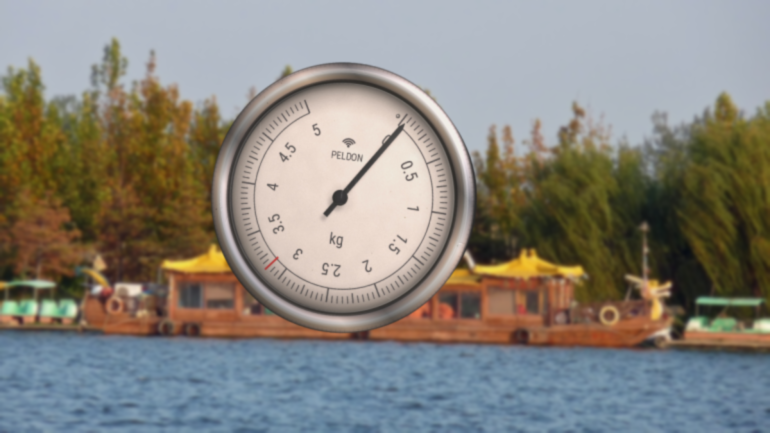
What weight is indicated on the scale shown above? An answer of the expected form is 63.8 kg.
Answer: 0.05 kg
